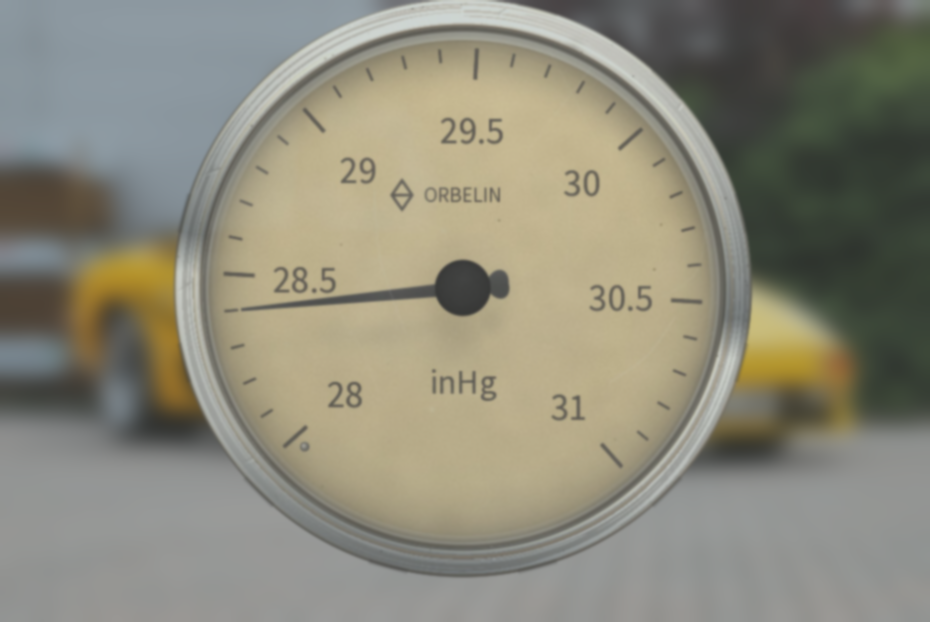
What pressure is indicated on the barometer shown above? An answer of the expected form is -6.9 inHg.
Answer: 28.4 inHg
